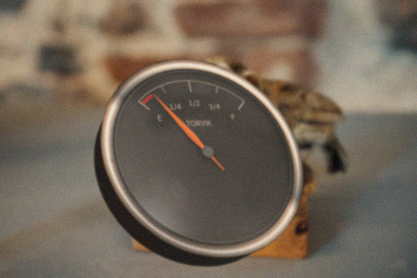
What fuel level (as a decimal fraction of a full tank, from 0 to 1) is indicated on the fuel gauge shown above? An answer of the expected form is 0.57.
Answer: 0.125
